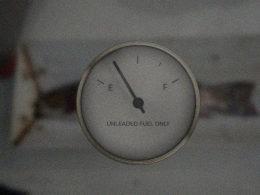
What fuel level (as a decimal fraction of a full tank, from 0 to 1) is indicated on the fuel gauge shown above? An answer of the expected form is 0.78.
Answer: 0.25
